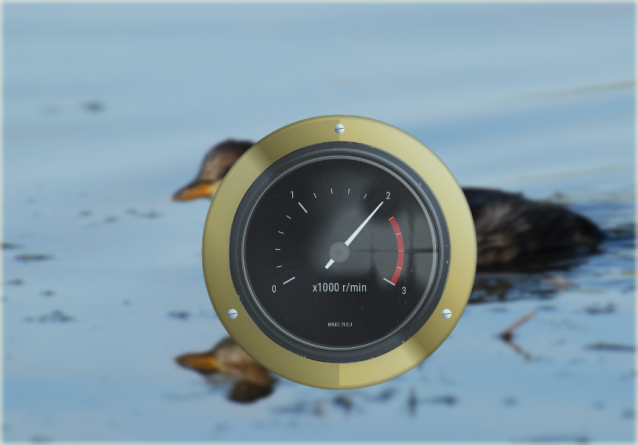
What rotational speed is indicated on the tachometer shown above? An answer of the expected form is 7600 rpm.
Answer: 2000 rpm
